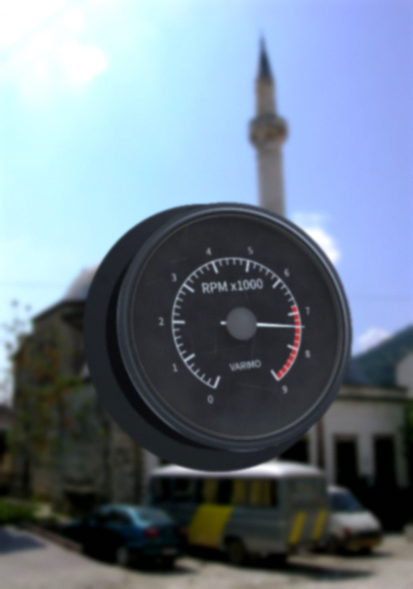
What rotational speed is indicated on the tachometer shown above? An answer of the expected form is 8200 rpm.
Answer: 7400 rpm
